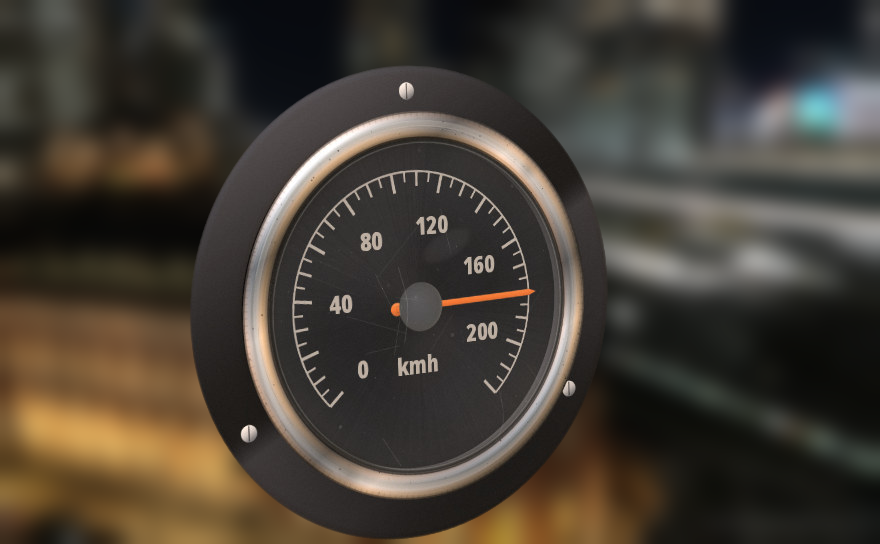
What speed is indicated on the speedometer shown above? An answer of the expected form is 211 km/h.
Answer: 180 km/h
